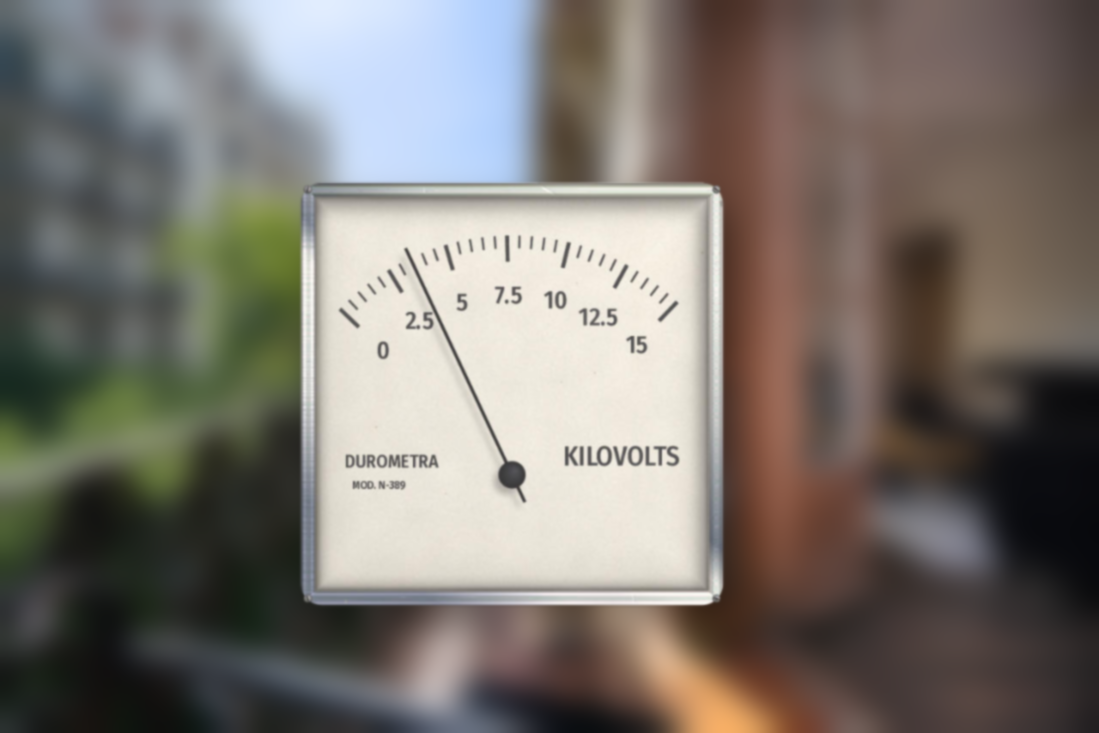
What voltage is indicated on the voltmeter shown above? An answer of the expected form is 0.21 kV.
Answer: 3.5 kV
